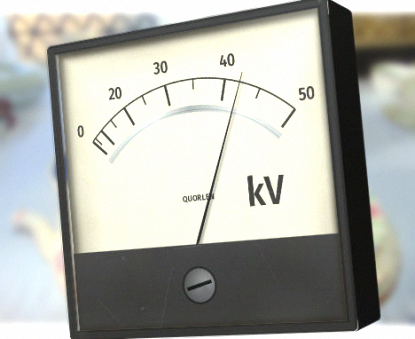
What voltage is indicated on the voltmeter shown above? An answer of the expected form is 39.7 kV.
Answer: 42.5 kV
